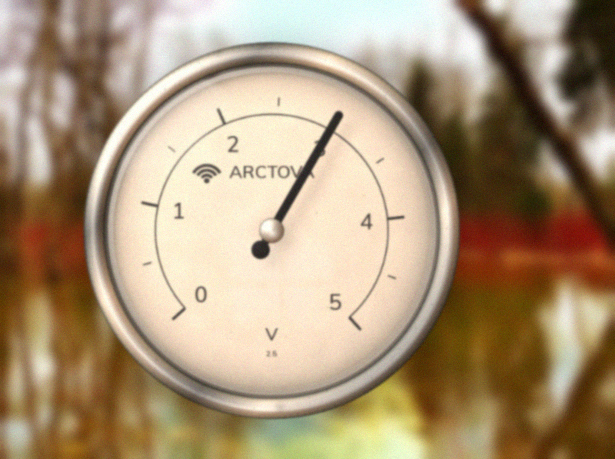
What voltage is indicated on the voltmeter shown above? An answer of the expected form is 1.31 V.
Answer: 3 V
